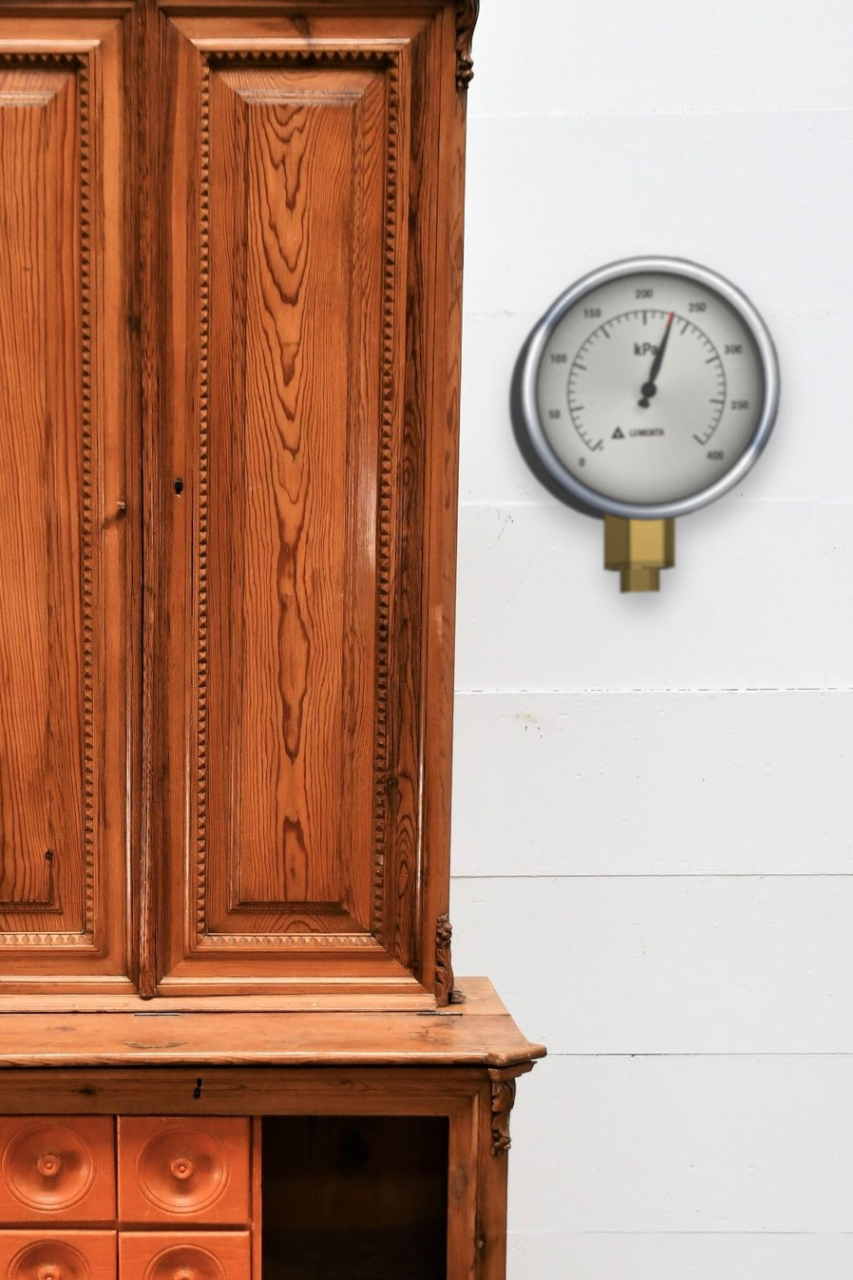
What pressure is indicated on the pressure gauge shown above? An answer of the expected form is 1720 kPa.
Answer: 230 kPa
